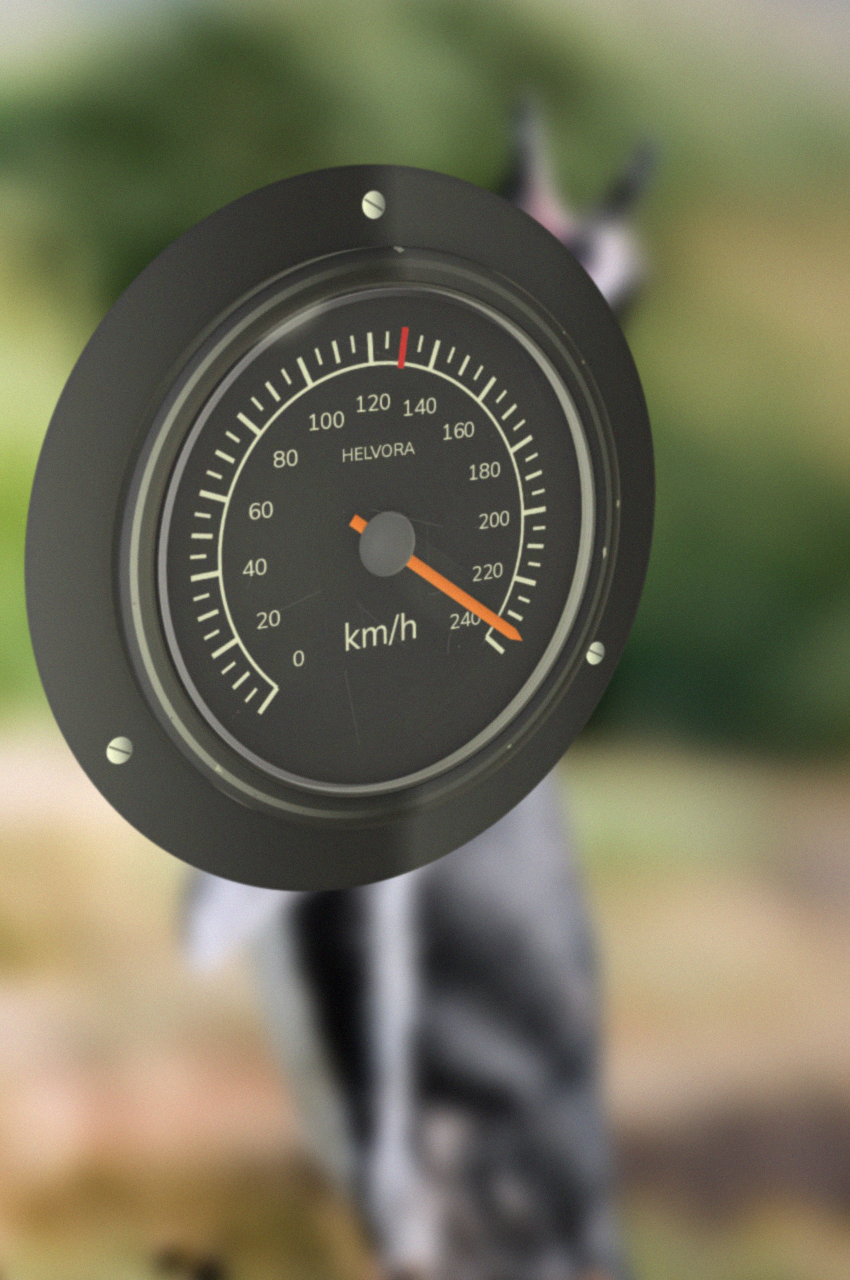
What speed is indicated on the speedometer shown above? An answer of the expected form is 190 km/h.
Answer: 235 km/h
